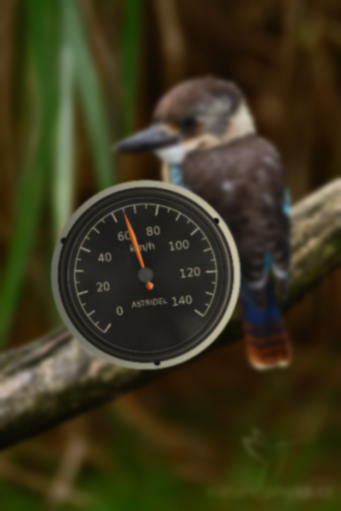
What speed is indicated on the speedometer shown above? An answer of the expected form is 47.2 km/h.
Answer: 65 km/h
